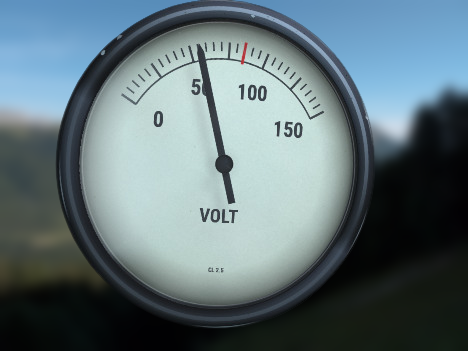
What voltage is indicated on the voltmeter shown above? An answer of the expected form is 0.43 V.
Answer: 55 V
